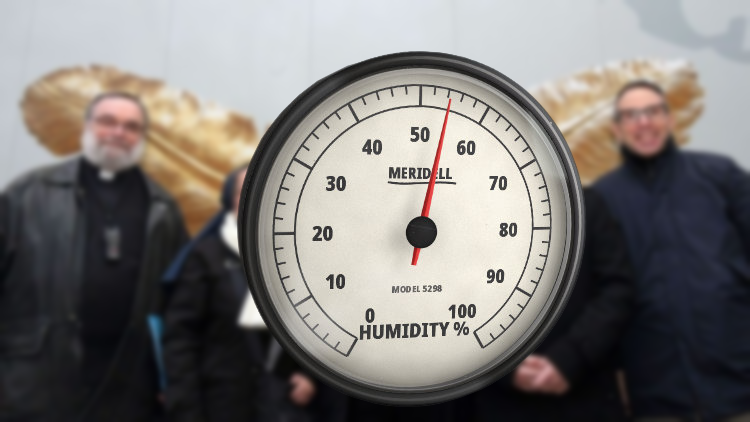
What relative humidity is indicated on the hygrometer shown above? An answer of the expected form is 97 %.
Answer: 54 %
